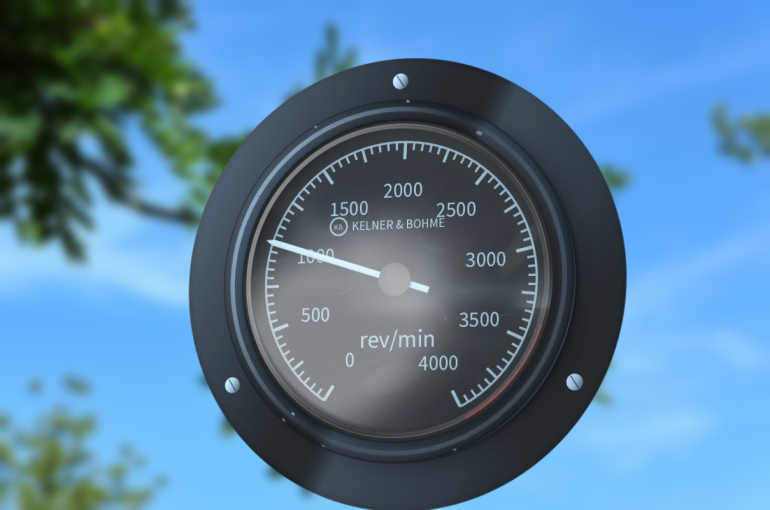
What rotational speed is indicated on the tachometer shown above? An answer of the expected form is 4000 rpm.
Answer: 1000 rpm
